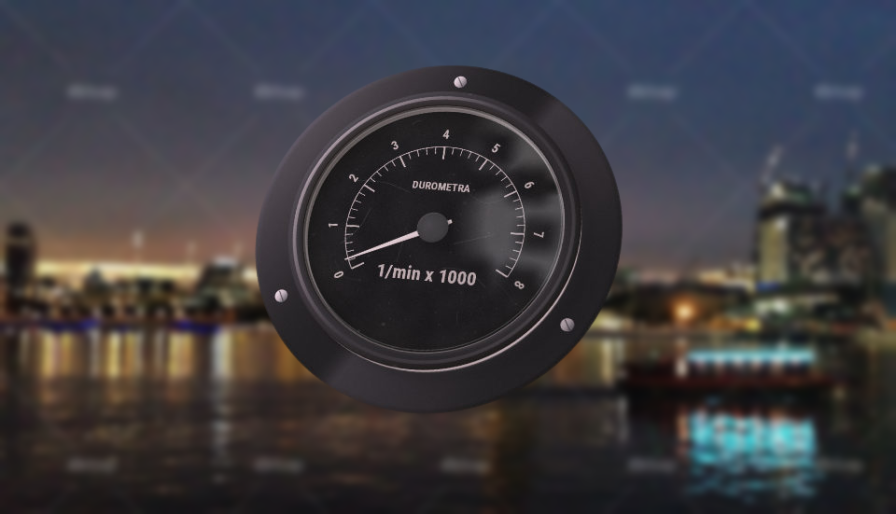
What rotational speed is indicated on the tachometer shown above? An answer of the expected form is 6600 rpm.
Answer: 200 rpm
